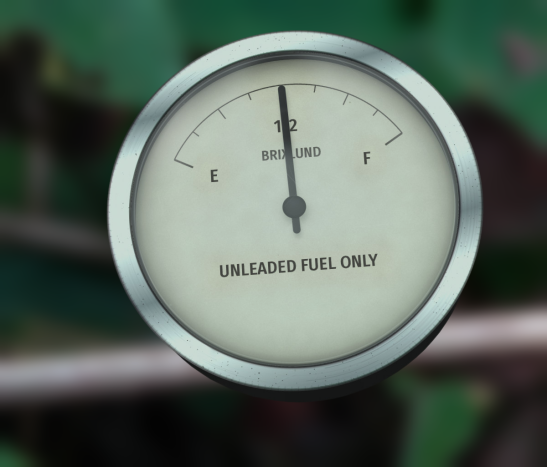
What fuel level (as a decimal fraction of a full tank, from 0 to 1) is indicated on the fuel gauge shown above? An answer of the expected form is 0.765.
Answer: 0.5
